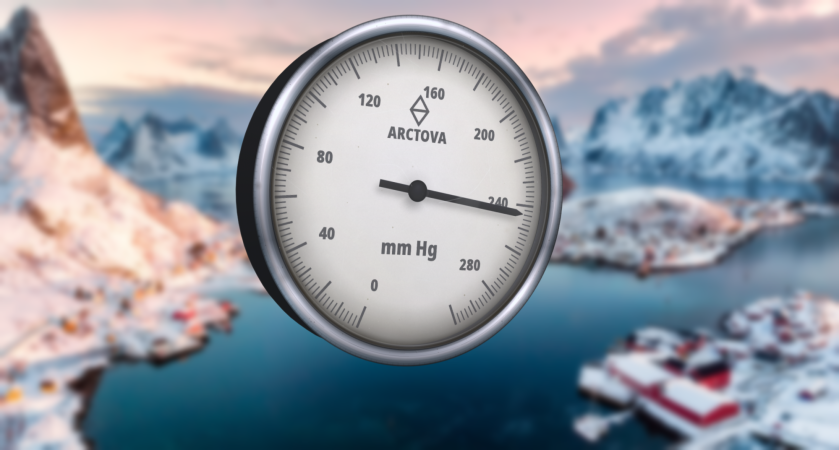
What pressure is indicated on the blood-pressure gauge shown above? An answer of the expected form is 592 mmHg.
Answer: 244 mmHg
